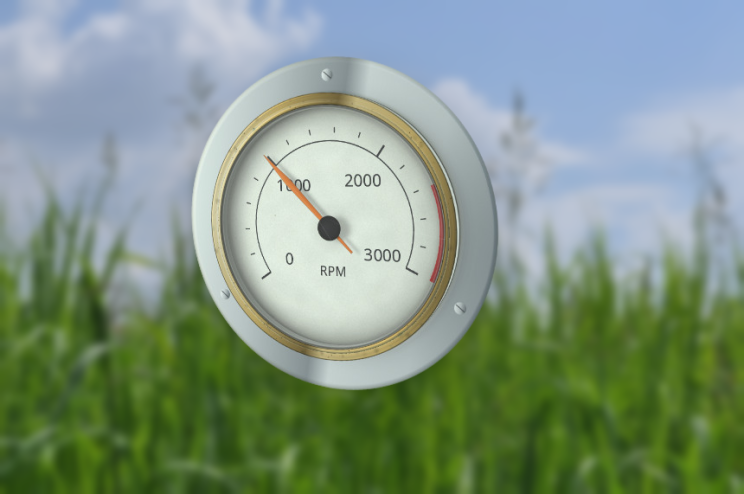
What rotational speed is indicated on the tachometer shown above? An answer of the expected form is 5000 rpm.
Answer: 1000 rpm
